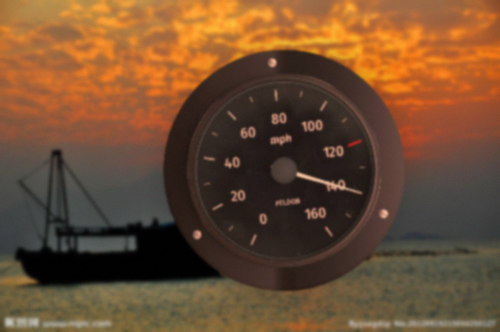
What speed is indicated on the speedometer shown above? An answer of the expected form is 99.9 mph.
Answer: 140 mph
